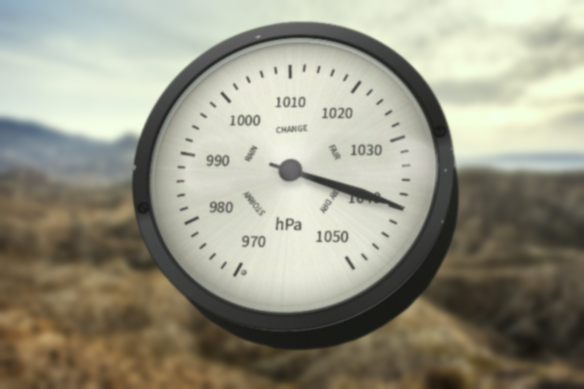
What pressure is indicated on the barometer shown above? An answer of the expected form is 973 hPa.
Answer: 1040 hPa
